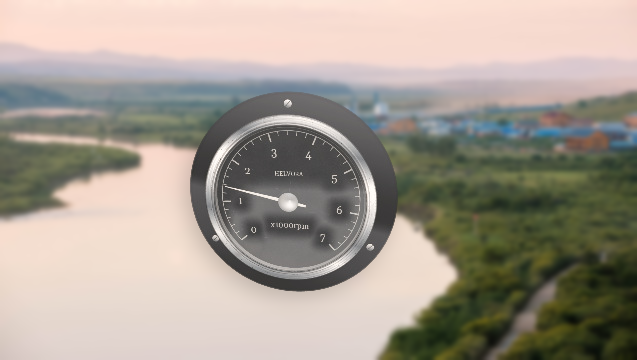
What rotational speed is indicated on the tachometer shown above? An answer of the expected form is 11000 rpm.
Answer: 1400 rpm
